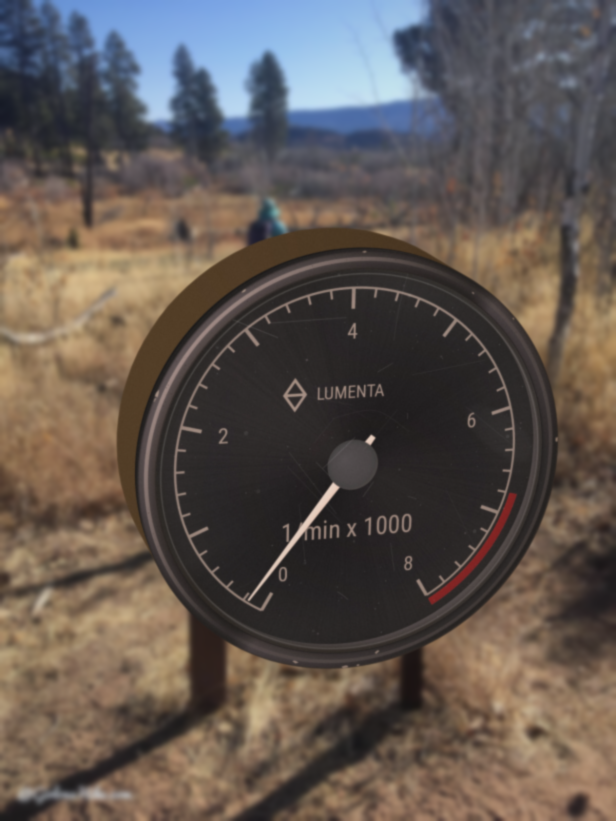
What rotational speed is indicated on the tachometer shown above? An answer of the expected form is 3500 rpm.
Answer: 200 rpm
